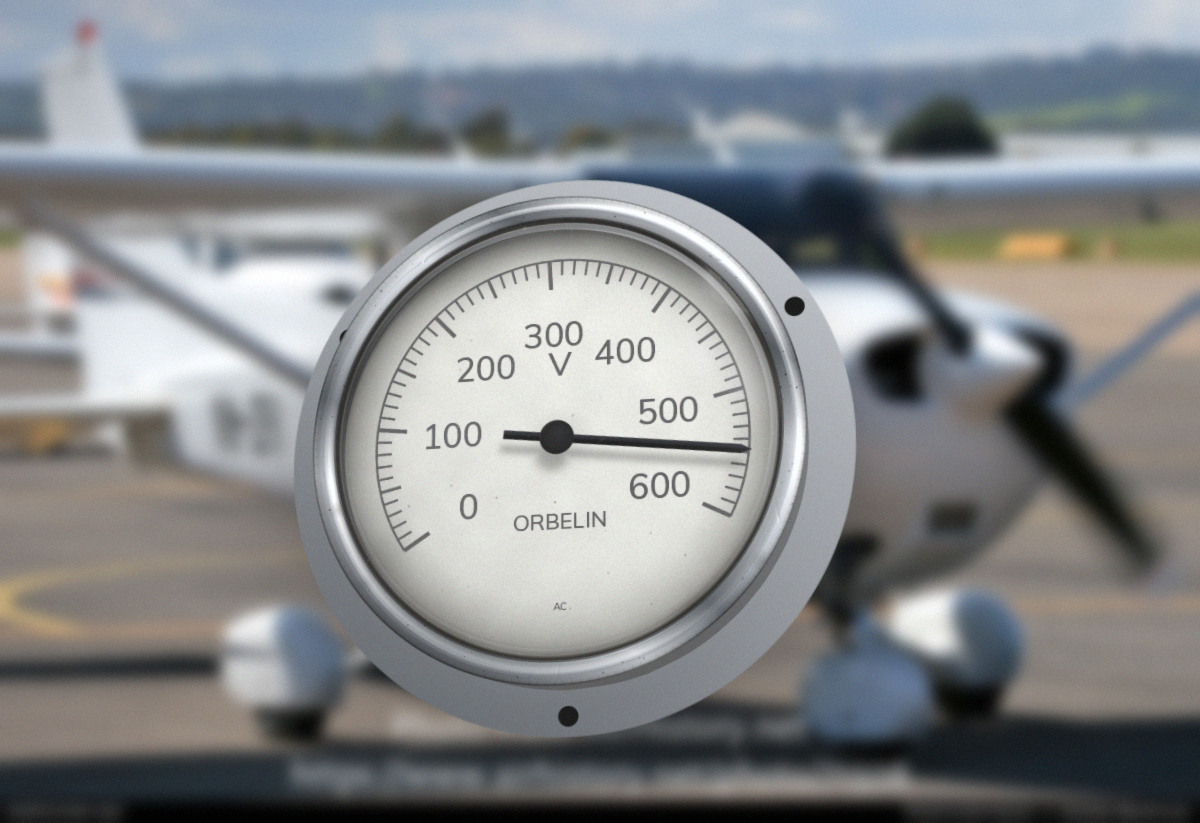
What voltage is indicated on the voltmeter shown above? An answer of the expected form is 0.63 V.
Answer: 550 V
